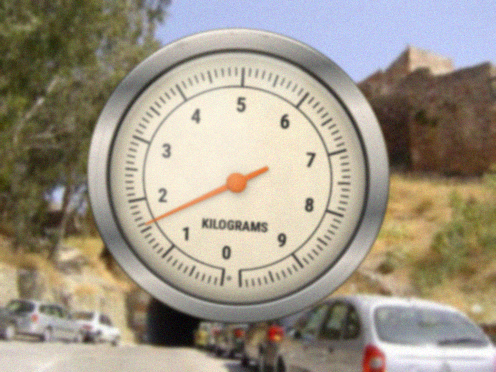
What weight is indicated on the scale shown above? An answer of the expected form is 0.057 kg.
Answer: 1.6 kg
